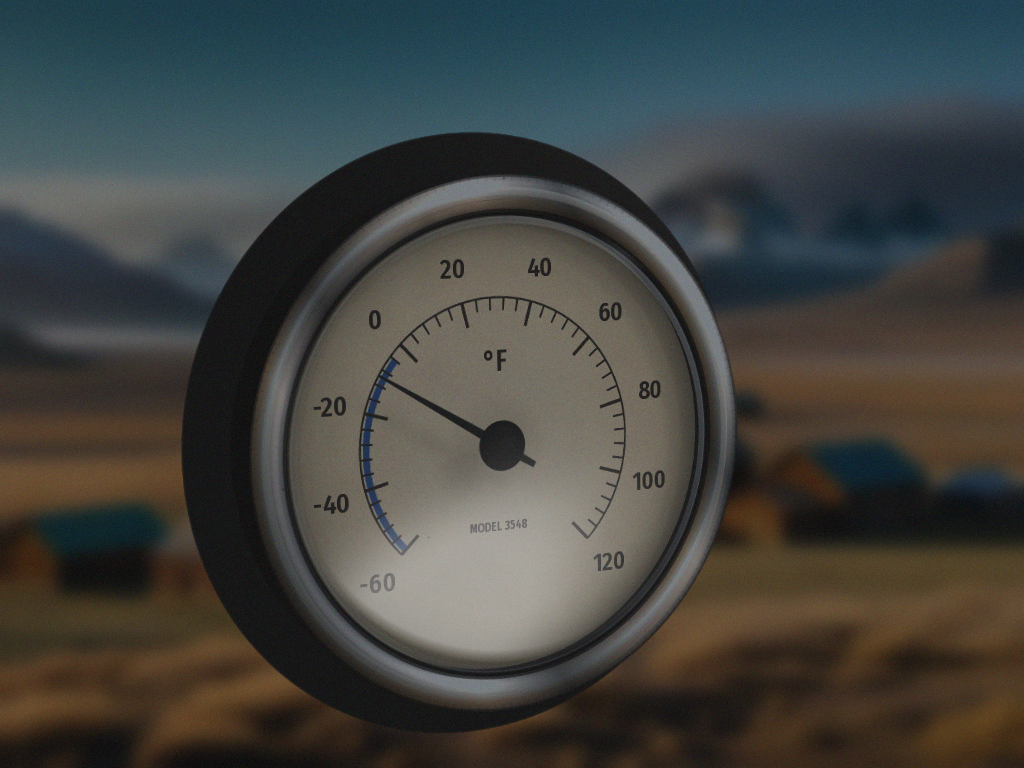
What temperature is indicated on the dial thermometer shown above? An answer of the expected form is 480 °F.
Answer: -10 °F
